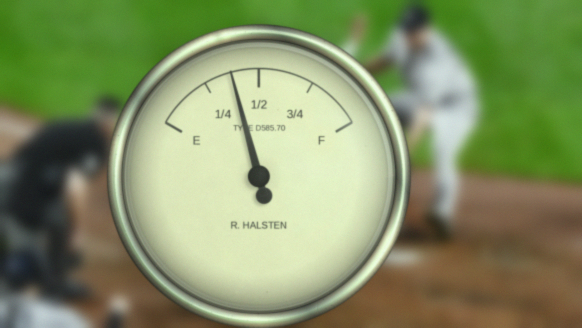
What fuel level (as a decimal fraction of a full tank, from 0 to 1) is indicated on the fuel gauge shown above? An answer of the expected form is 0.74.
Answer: 0.375
